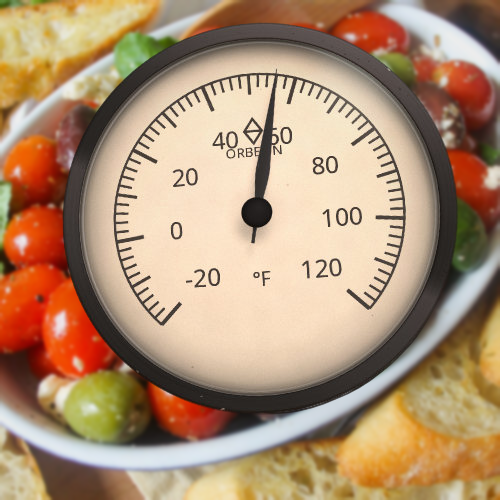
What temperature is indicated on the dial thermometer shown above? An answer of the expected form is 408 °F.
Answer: 56 °F
